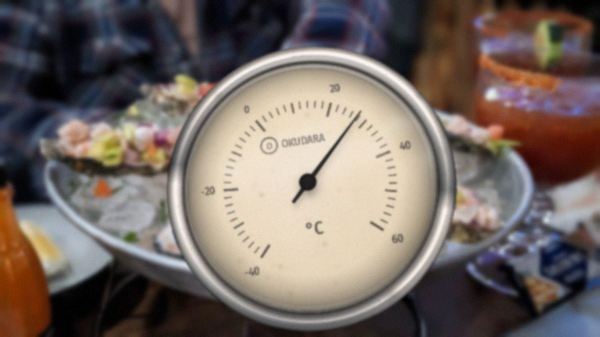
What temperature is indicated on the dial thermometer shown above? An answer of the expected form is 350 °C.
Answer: 28 °C
